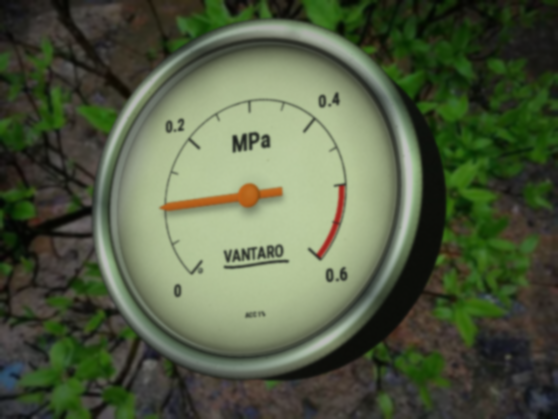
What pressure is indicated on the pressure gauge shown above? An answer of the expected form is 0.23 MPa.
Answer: 0.1 MPa
